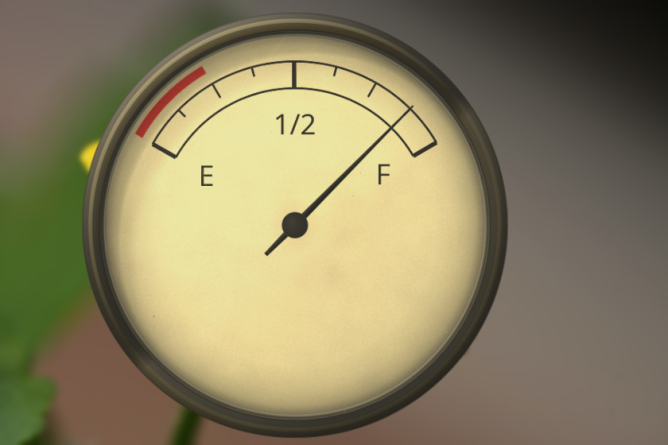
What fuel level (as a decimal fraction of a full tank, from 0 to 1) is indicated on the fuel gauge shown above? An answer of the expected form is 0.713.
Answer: 0.875
